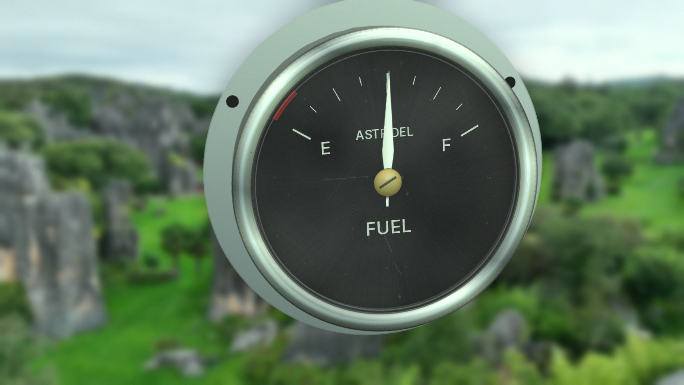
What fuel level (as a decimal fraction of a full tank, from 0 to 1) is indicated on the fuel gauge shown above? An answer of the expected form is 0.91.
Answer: 0.5
